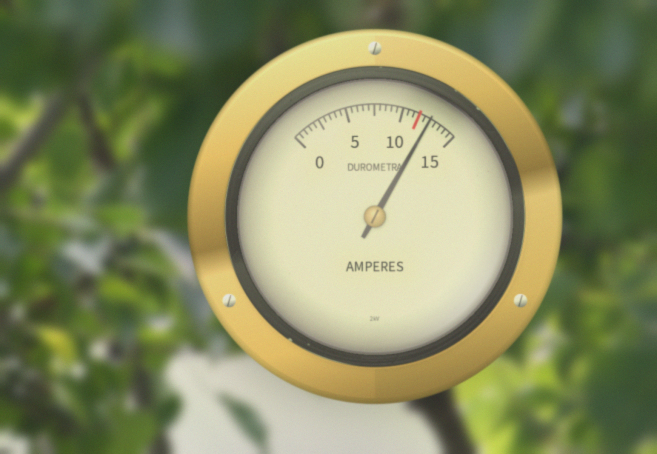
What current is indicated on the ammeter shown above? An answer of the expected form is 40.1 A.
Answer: 12.5 A
